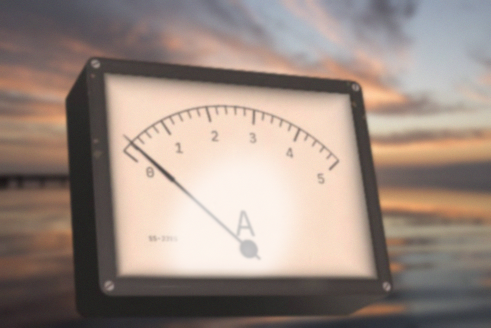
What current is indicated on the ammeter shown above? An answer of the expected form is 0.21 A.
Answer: 0.2 A
